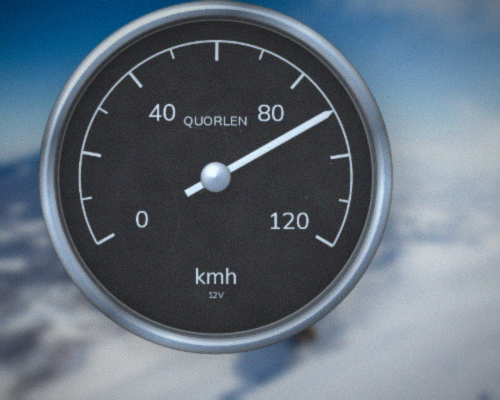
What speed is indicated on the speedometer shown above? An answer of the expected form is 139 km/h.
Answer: 90 km/h
